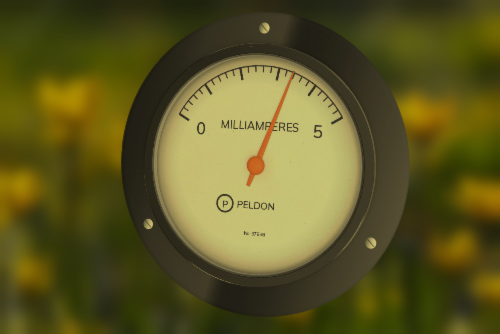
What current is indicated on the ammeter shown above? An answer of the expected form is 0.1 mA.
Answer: 3.4 mA
